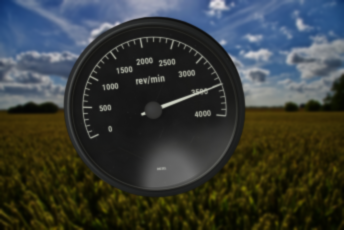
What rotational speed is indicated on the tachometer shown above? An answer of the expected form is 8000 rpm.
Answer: 3500 rpm
